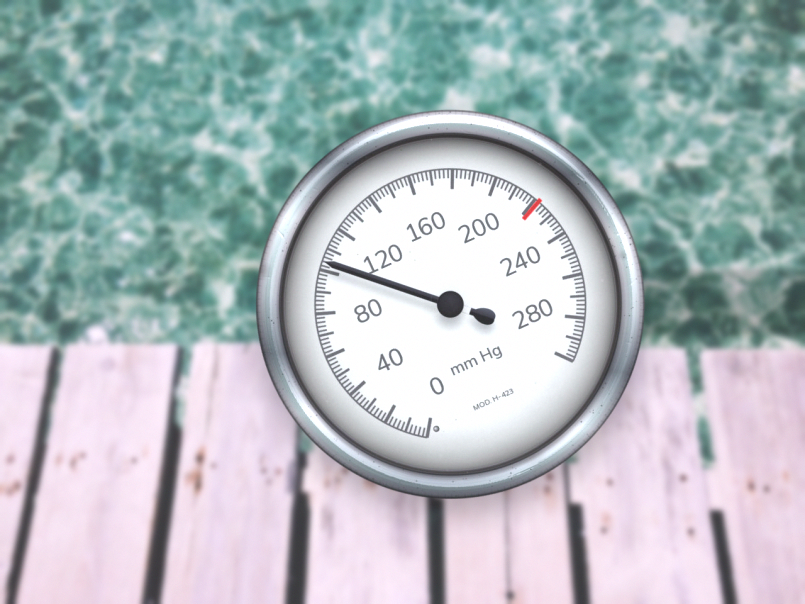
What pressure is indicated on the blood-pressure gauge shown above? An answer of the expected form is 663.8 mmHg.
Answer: 104 mmHg
